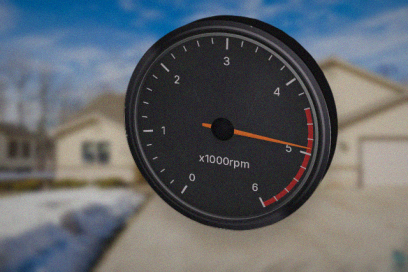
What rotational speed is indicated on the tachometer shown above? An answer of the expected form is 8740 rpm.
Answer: 4900 rpm
